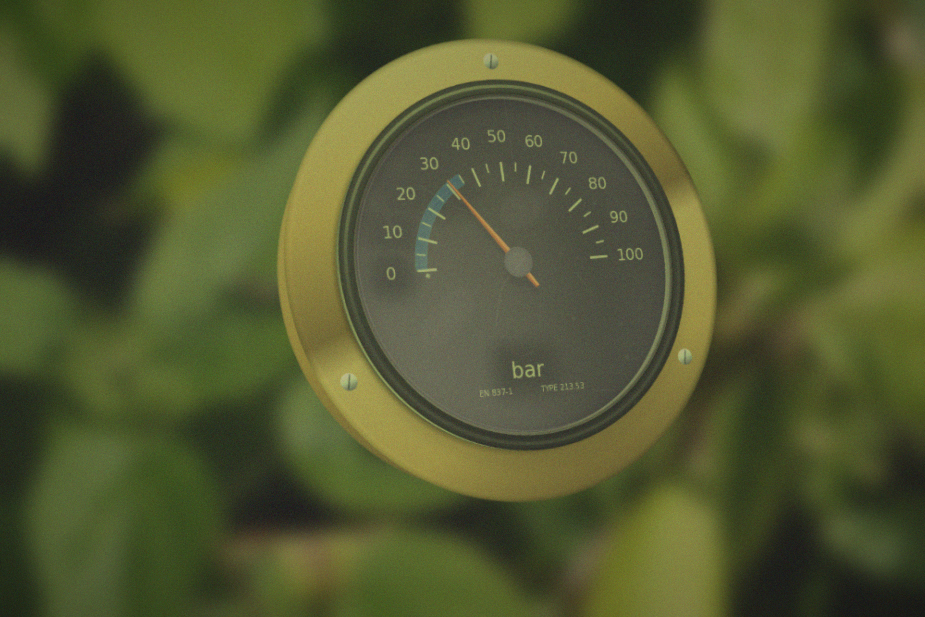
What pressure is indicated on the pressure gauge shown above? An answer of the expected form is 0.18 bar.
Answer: 30 bar
